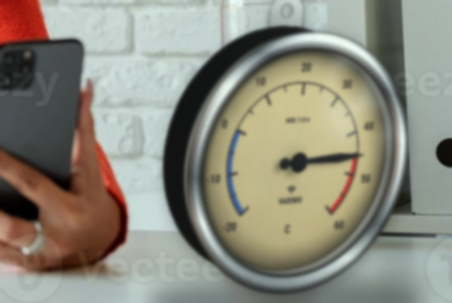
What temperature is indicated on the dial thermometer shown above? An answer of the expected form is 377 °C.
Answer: 45 °C
